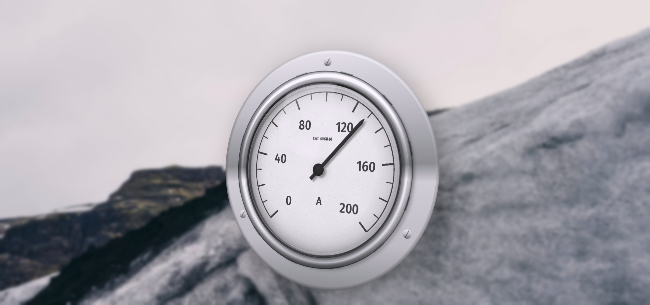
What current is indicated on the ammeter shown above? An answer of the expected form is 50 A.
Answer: 130 A
